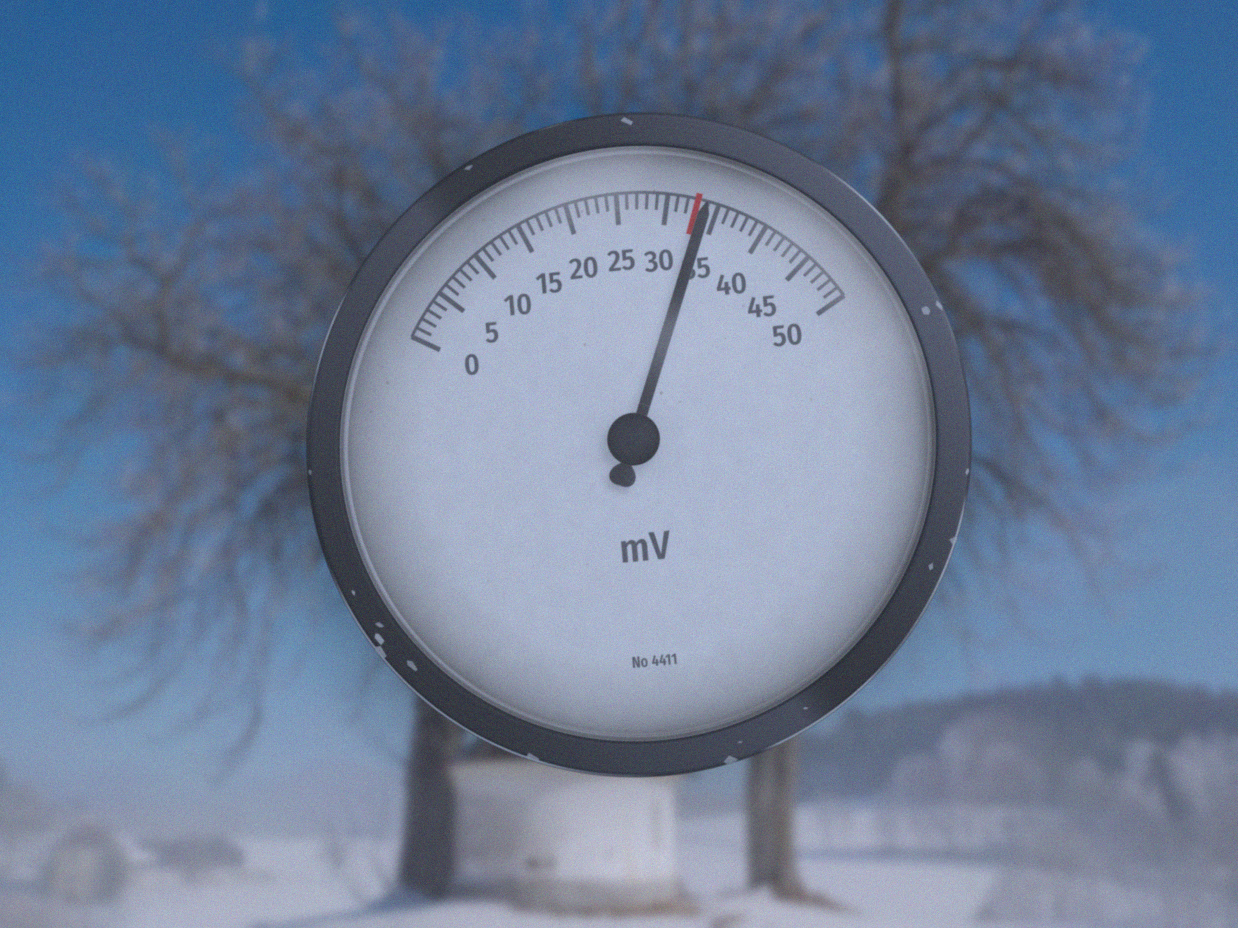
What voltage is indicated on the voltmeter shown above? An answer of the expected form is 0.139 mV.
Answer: 34 mV
